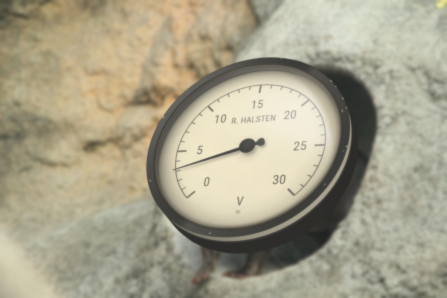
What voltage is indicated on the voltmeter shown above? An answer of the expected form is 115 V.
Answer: 3 V
